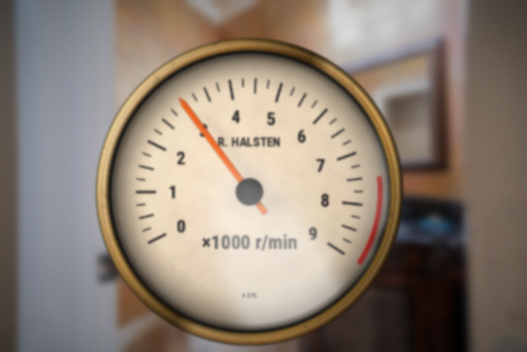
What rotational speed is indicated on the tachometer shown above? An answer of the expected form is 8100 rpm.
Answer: 3000 rpm
